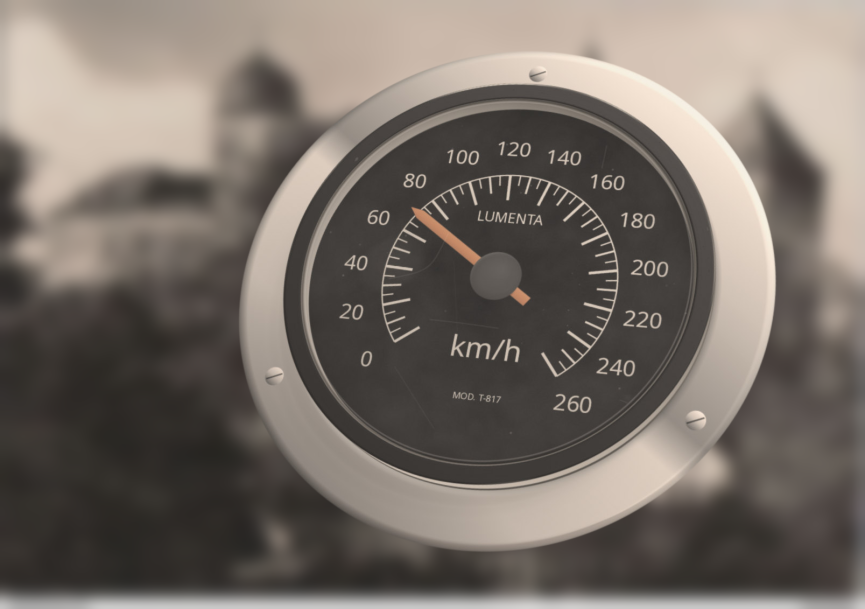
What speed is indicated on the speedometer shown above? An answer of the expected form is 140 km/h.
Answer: 70 km/h
